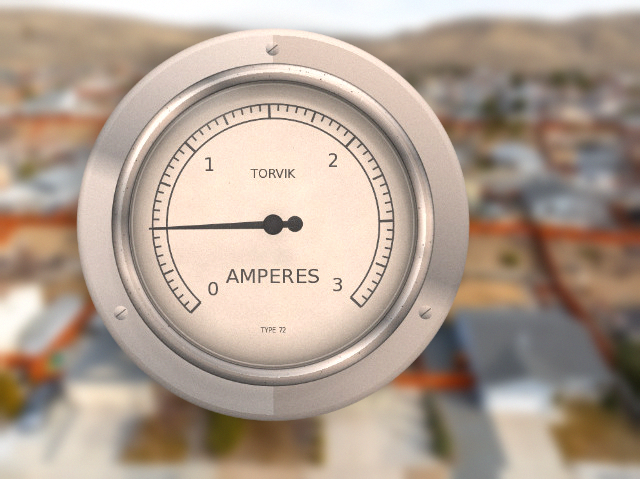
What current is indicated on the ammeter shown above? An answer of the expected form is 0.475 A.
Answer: 0.5 A
